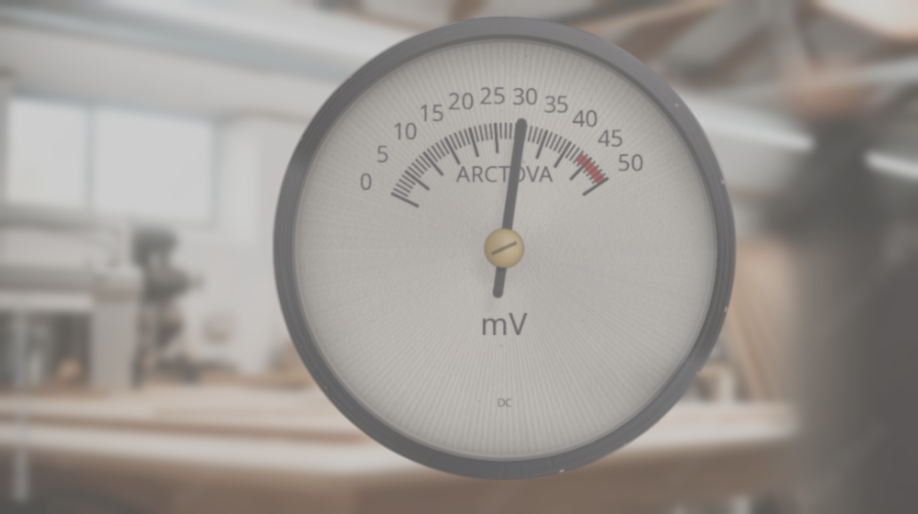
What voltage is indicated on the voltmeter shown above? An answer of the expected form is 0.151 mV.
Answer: 30 mV
